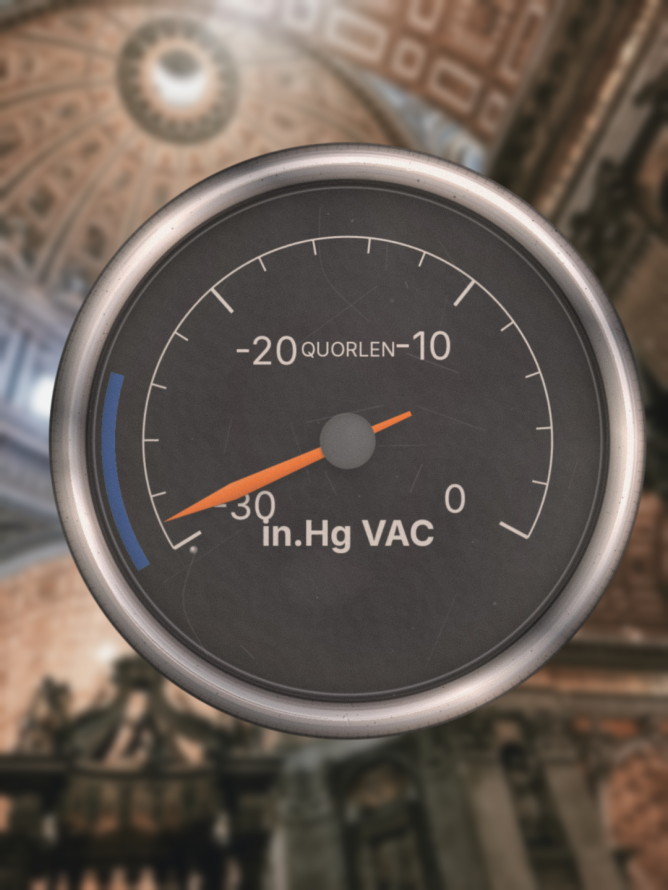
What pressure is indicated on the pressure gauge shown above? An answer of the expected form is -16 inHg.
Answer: -29 inHg
